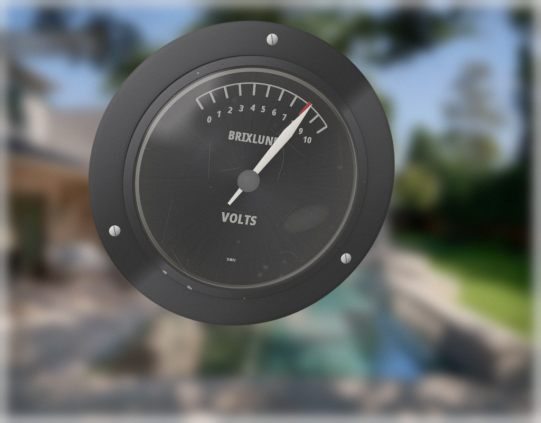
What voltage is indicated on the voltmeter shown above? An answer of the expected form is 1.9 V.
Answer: 8 V
